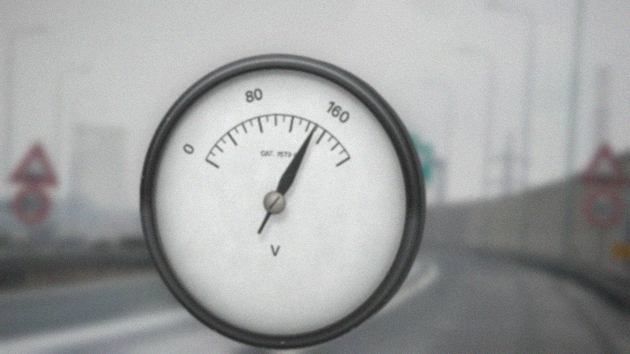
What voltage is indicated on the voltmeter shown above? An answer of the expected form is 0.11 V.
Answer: 150 V
